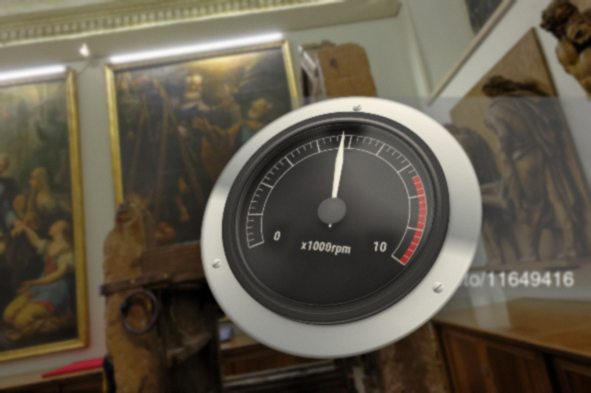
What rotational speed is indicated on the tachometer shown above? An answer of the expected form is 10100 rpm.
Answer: 4800 rpm
